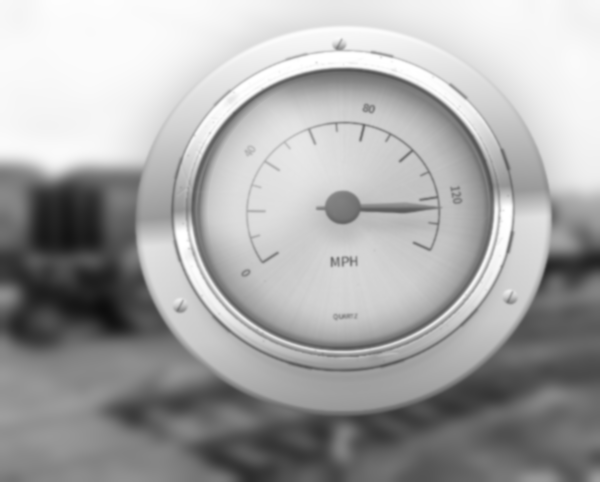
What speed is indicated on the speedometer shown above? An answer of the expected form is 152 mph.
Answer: 125 mph
